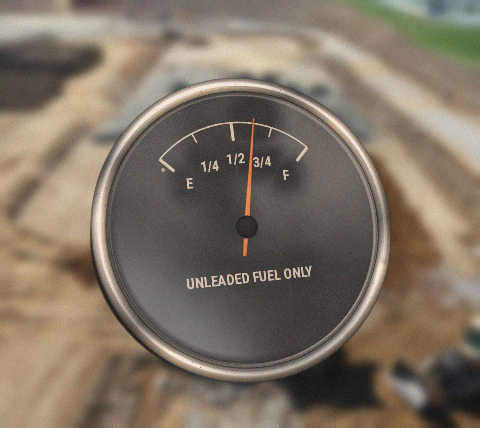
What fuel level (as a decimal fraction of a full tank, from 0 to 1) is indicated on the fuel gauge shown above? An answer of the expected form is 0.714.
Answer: 0.625
